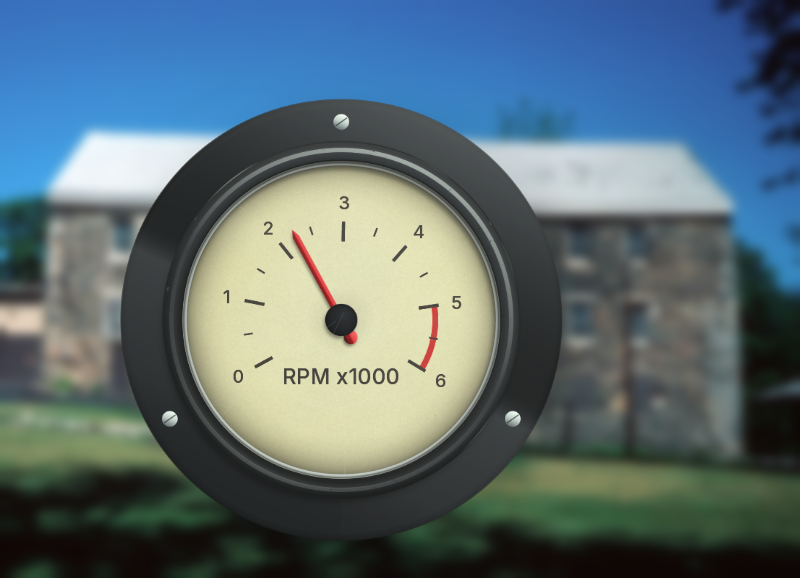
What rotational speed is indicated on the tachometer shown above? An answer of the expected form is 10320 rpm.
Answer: 2250 rpm
